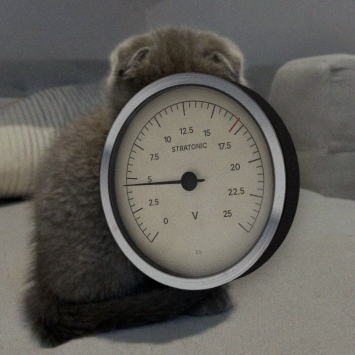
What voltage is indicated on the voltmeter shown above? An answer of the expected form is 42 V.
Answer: 4.5 V
